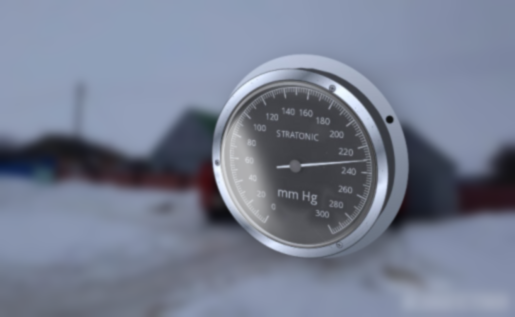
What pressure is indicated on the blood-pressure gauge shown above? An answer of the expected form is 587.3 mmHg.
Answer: 230 mmHg
